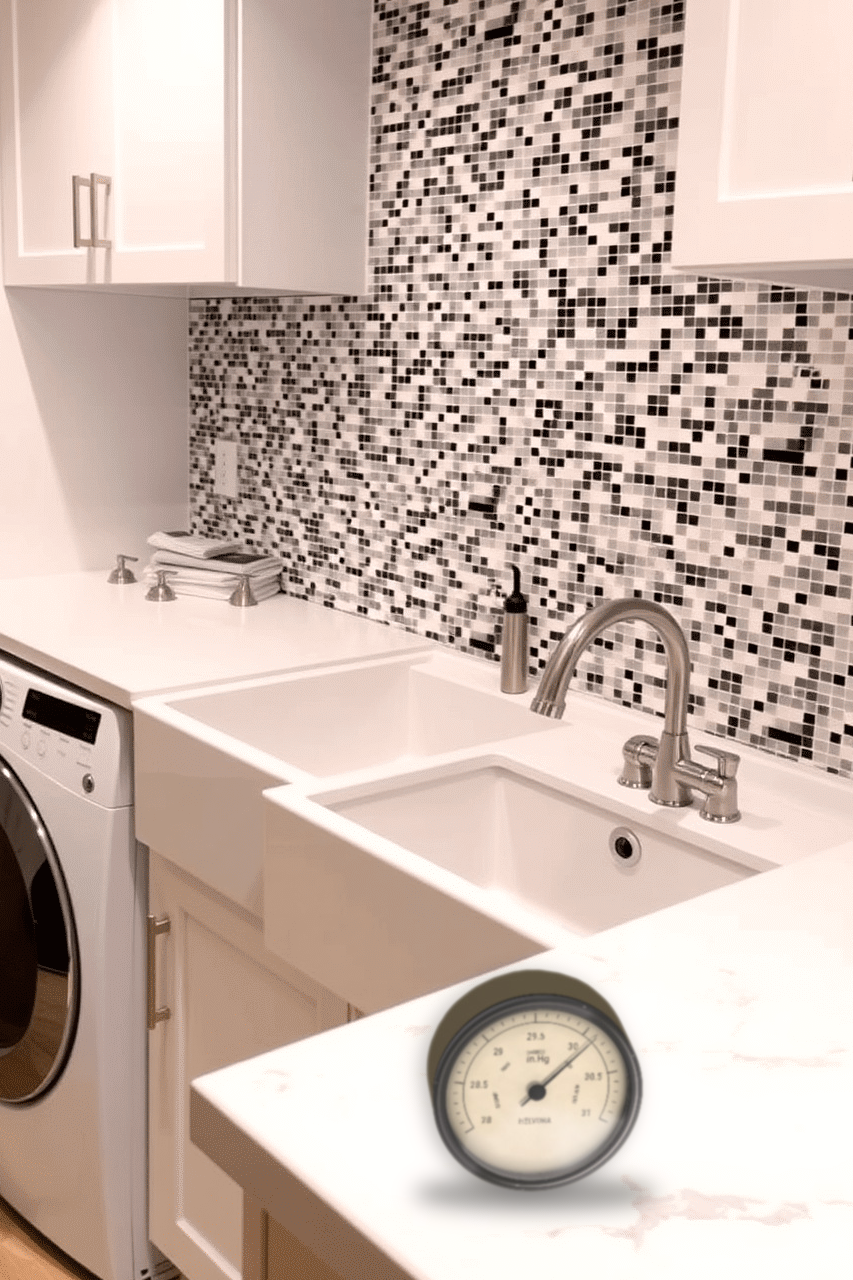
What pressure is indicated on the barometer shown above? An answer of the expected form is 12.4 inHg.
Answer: 30.1 inHg
